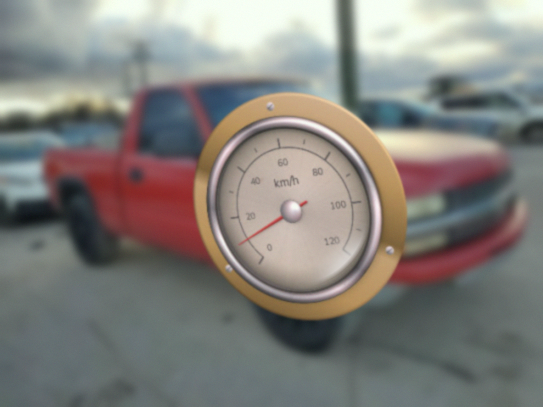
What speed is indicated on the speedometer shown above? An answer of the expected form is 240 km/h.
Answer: 10 km/h
